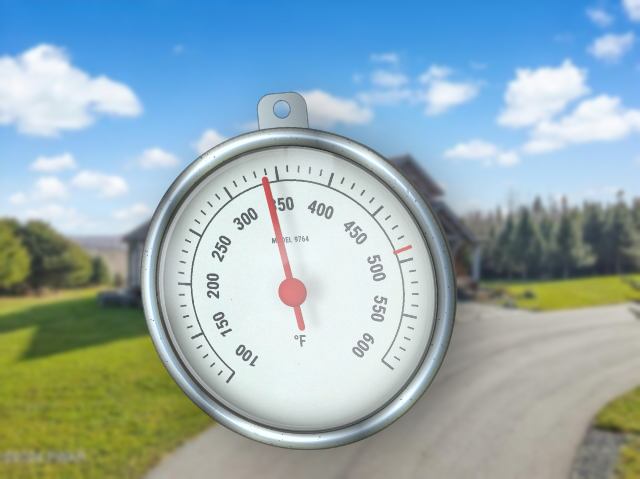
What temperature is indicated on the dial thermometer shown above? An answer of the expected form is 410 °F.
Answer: 340 °F
